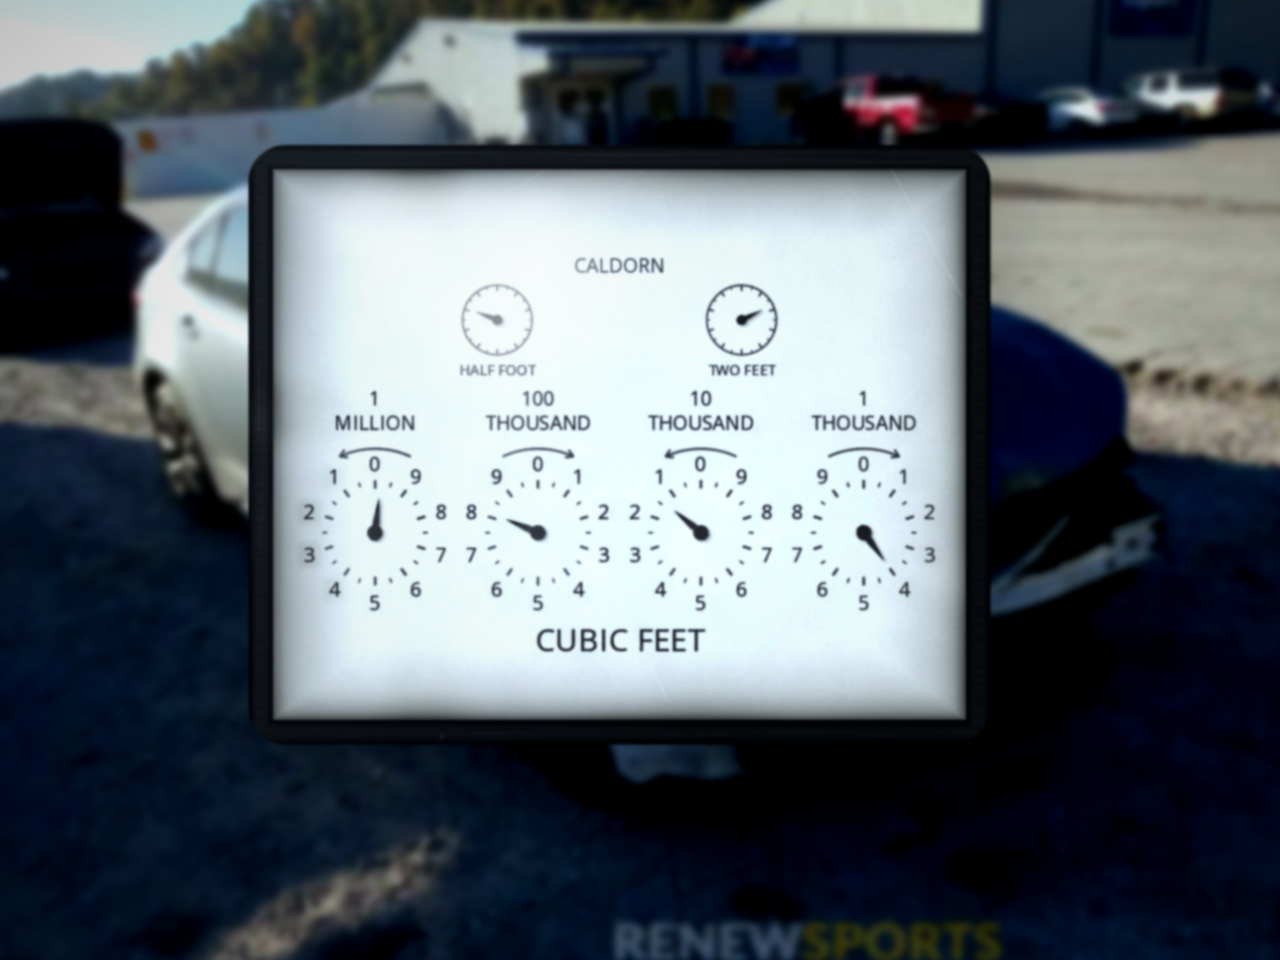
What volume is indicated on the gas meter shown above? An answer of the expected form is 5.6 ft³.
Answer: 981400 ft³
